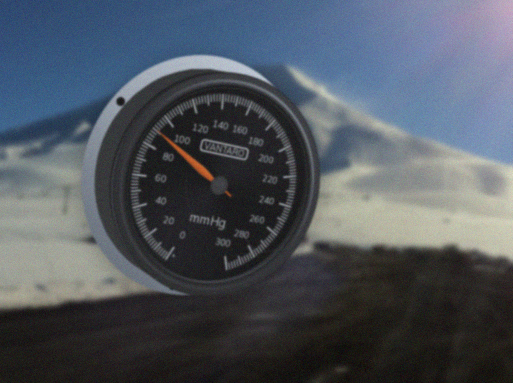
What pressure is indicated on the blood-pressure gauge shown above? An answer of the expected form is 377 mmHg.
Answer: 90 mmHg
